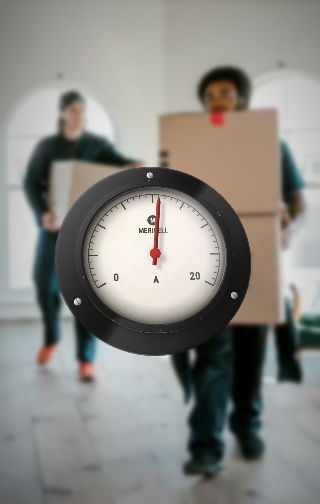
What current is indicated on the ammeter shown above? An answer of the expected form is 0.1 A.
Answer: 10.5 A
